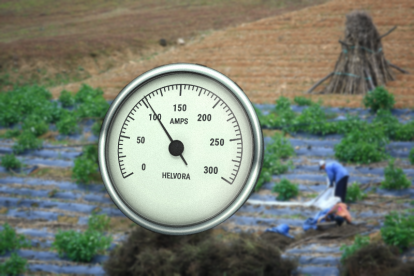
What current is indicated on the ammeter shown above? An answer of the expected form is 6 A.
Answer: 105 A
